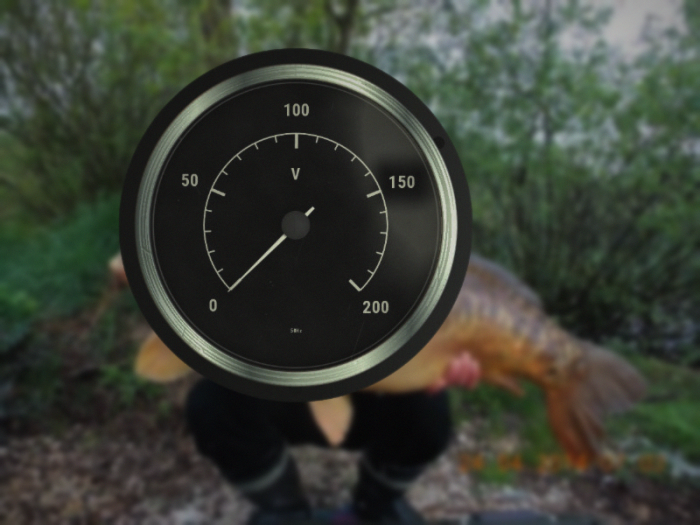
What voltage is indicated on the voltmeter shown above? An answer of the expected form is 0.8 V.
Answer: 0 V
